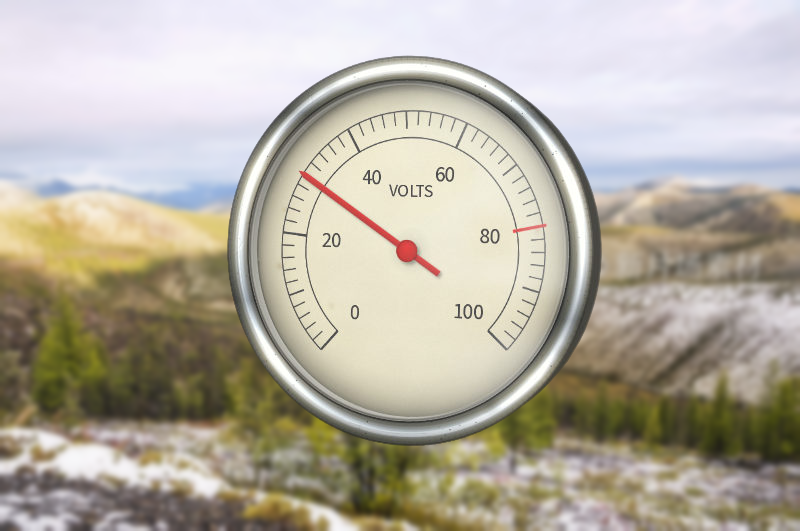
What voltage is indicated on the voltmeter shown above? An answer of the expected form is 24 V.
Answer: 30 V
